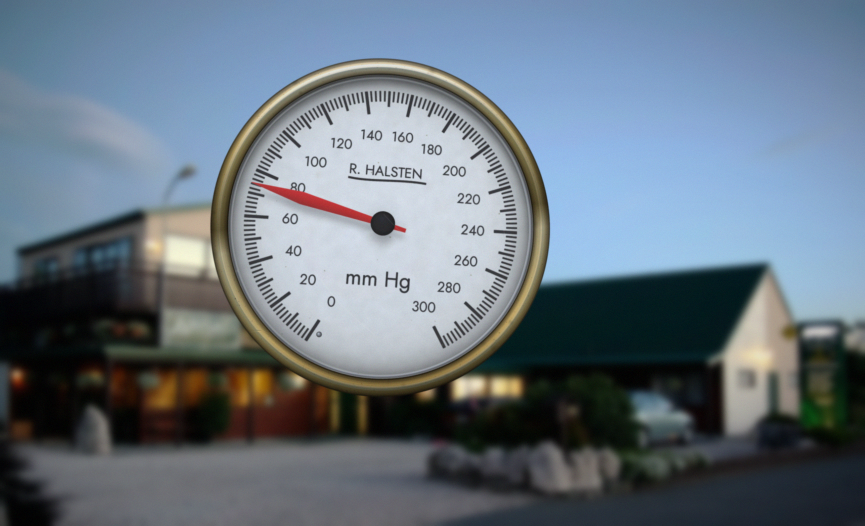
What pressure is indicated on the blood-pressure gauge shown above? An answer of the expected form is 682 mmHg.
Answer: 74 mmHg
